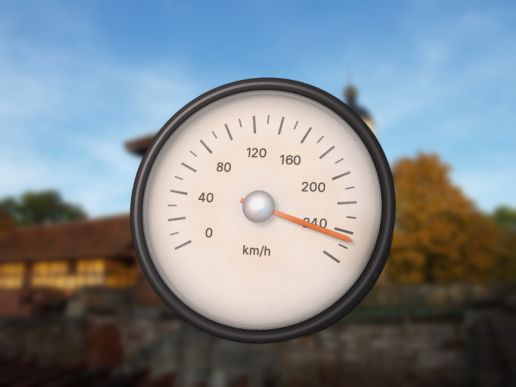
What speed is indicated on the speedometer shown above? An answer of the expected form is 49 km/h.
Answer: 245 km/h
